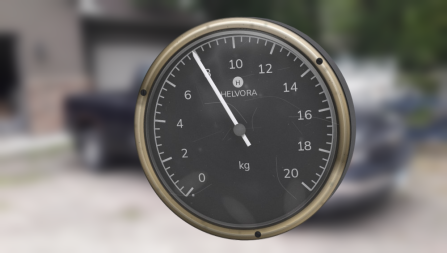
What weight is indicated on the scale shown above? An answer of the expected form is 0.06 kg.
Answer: 8 kg
